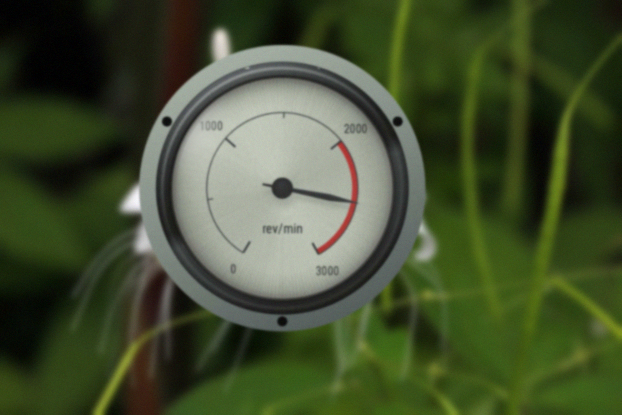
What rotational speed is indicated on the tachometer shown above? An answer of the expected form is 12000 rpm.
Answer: 2500 rpm
